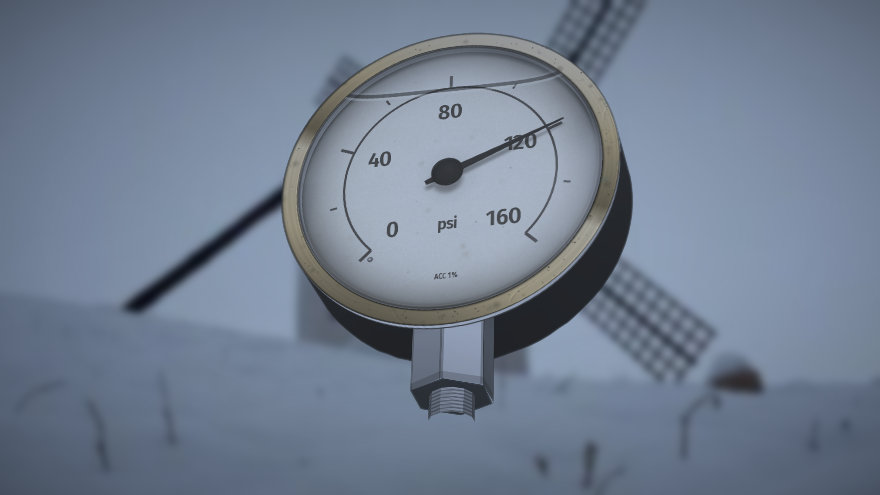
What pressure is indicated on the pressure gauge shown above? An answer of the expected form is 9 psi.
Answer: 120 psi
